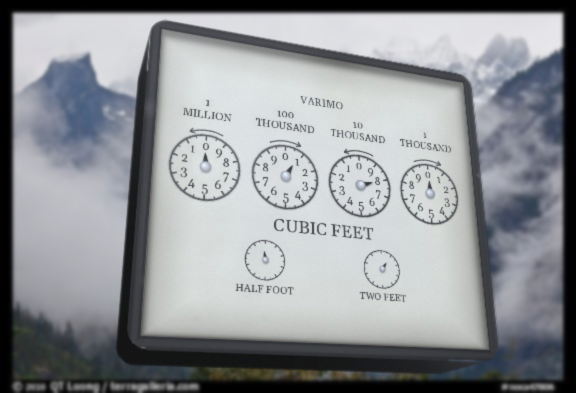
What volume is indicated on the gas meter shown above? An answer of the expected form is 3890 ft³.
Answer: 8000 ft³
